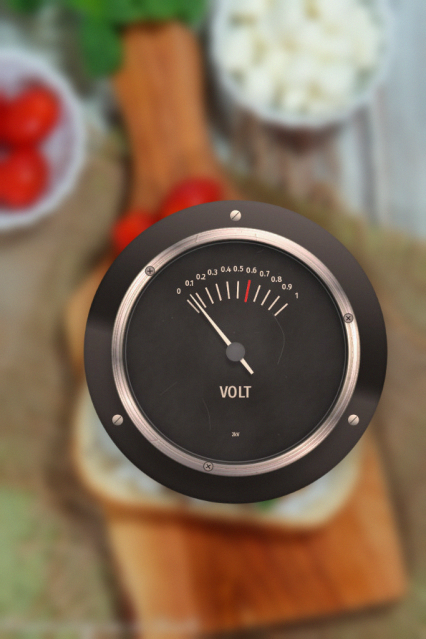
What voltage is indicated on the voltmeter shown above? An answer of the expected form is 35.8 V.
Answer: 0.05 V
